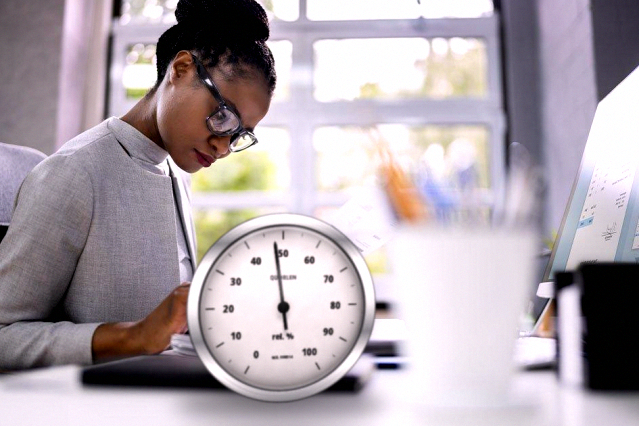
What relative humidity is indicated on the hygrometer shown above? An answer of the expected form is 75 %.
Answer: 47.5 %
